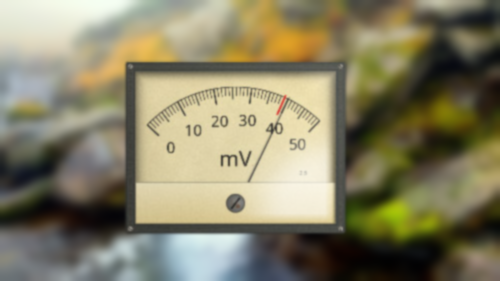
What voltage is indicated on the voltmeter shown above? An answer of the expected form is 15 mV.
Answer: 40 mV
